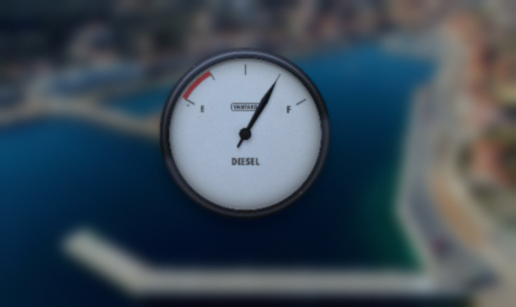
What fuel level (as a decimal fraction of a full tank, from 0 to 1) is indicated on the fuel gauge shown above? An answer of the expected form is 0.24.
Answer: 0.75
